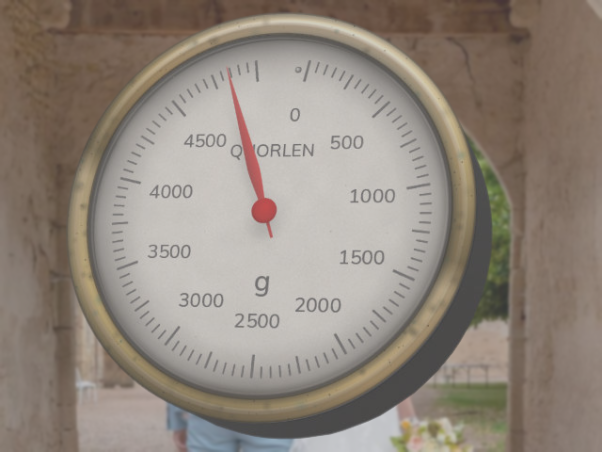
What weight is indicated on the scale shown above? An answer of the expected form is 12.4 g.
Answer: 4850 g
